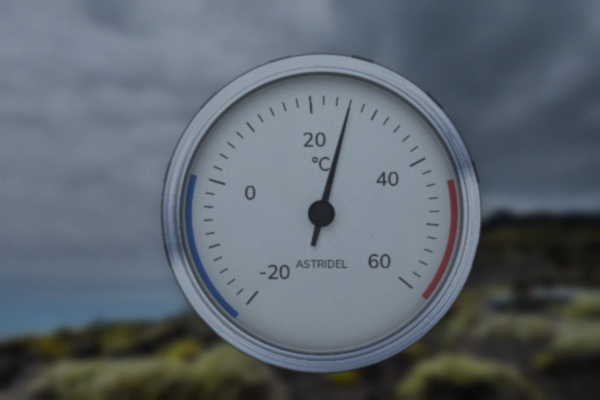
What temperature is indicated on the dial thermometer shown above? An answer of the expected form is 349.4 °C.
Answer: 26 °C
